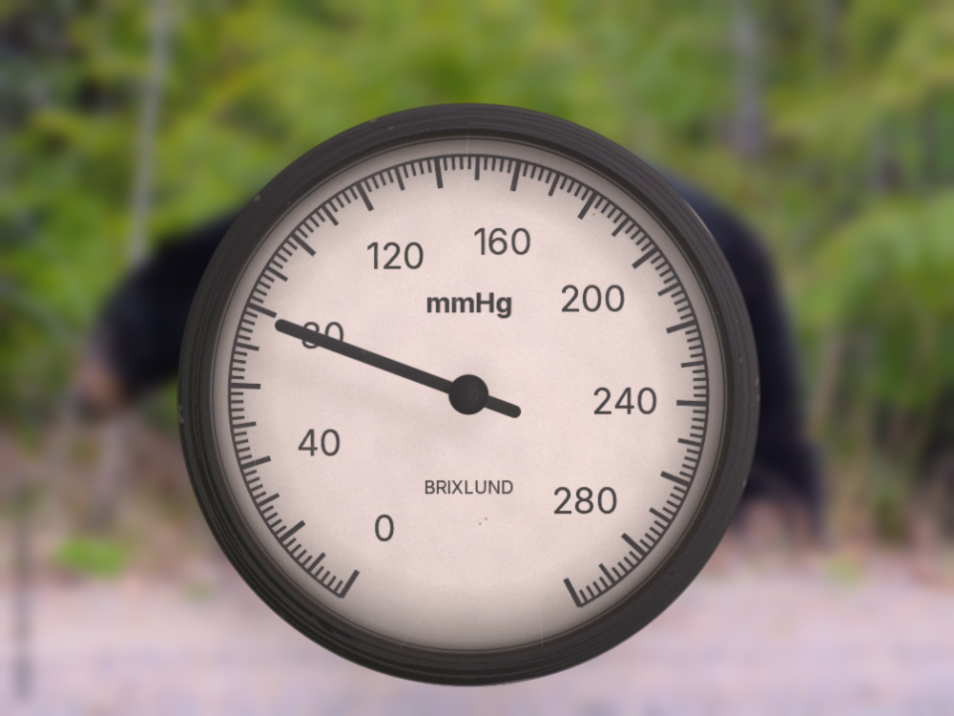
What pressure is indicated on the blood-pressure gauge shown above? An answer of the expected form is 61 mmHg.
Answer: 78 mmHg
